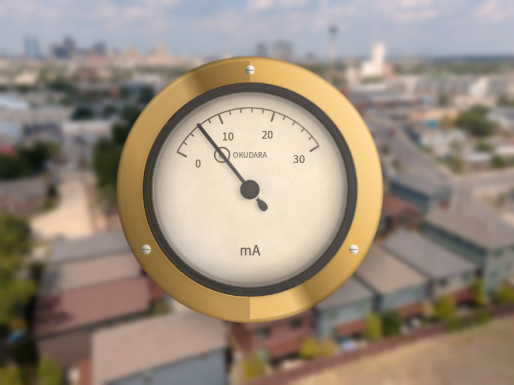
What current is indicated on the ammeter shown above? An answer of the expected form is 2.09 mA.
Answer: 6 mA
